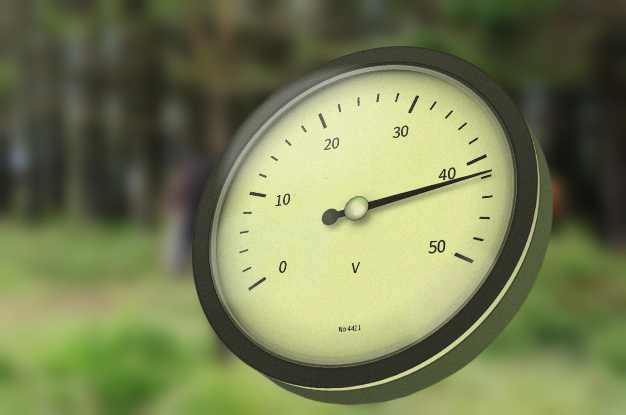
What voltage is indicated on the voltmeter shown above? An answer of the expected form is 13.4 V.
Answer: 42 V
